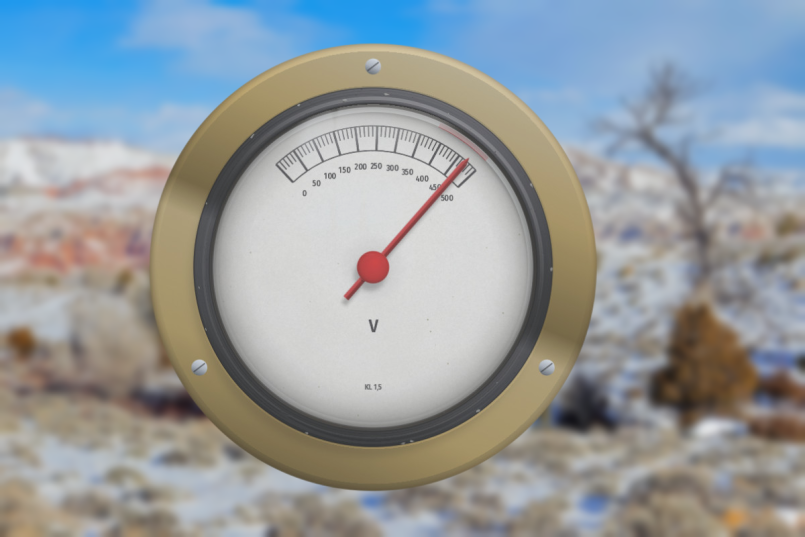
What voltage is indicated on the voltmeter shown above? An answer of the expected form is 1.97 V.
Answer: 470 V
